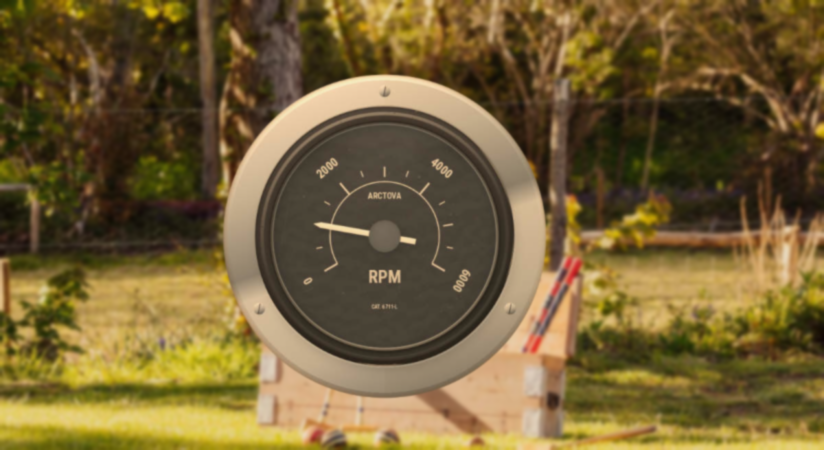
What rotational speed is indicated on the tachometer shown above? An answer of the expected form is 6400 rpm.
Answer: 1000 rpm
